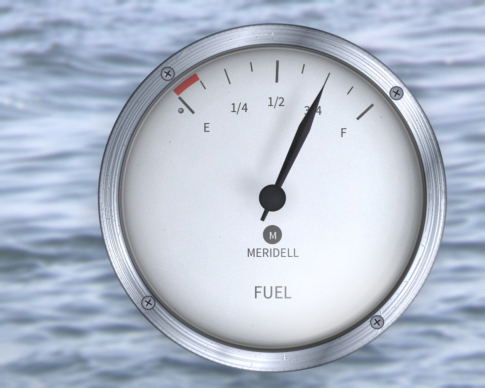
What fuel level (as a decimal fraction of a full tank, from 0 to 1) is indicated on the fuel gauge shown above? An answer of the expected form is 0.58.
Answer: 0.75
